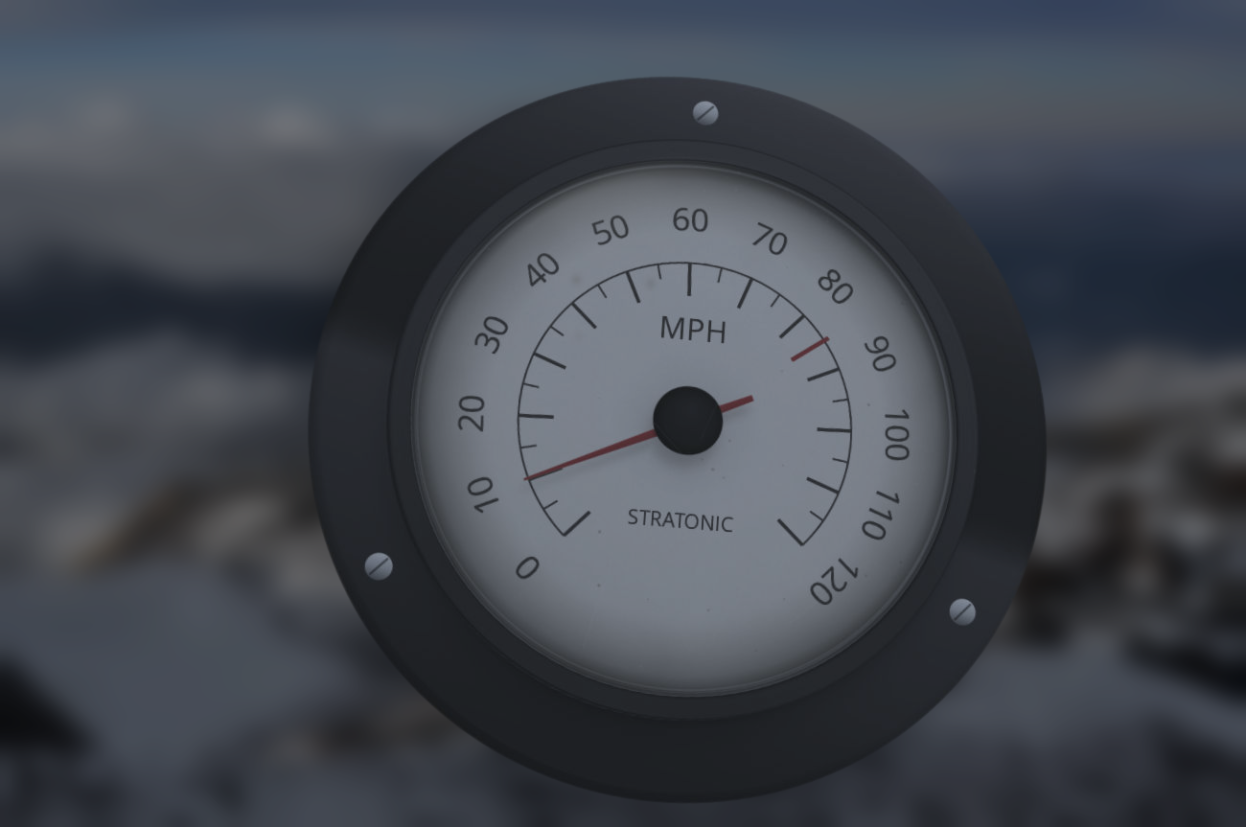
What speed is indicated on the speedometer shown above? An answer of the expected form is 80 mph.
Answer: 10 mph
